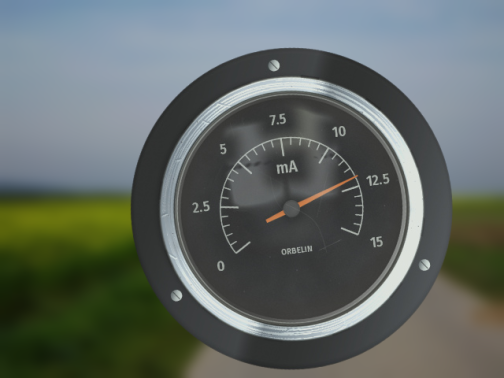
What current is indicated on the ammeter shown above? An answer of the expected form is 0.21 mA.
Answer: 12 mA
